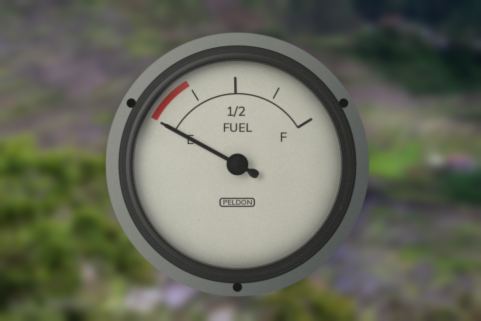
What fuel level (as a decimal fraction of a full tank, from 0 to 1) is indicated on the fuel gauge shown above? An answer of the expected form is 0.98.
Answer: 0
